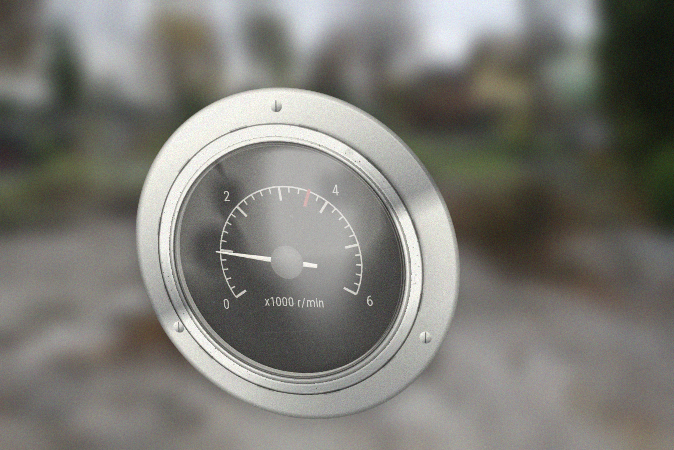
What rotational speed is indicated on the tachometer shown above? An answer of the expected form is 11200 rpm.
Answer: 1000 rpm
